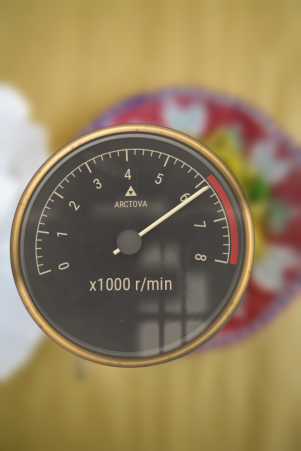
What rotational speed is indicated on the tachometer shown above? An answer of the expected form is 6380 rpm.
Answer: 6200 rpm
